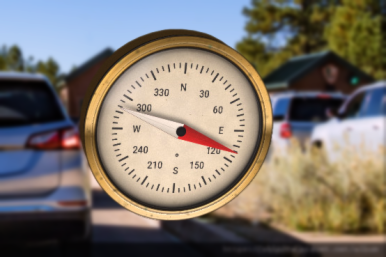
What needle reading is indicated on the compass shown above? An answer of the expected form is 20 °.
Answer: 110 °
